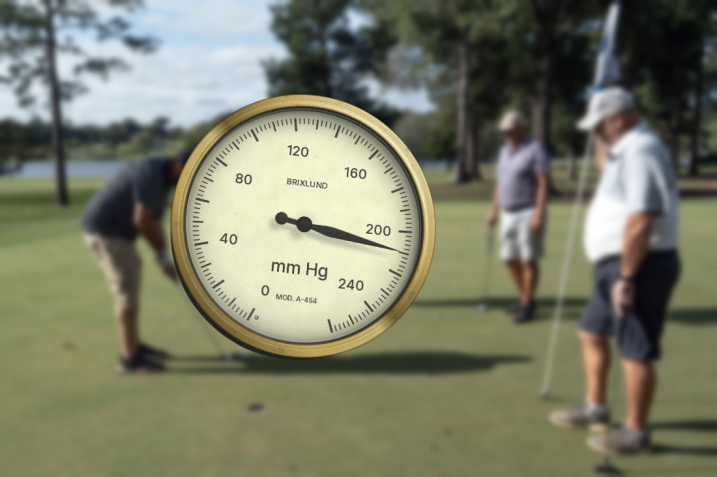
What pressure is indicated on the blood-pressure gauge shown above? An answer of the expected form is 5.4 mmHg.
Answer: 210 mmHg
